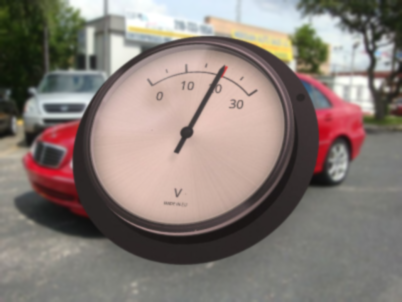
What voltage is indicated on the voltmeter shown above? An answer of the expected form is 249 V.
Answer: 20 V
